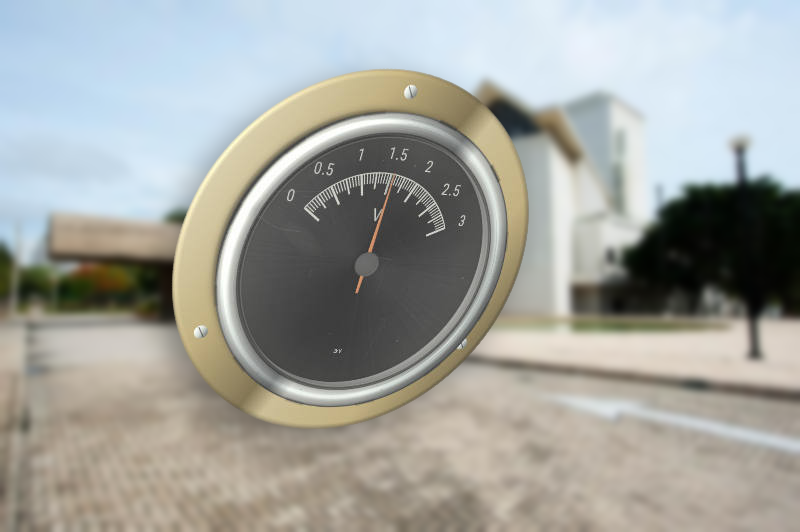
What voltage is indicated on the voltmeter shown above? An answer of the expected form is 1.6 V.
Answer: 1.5 V
